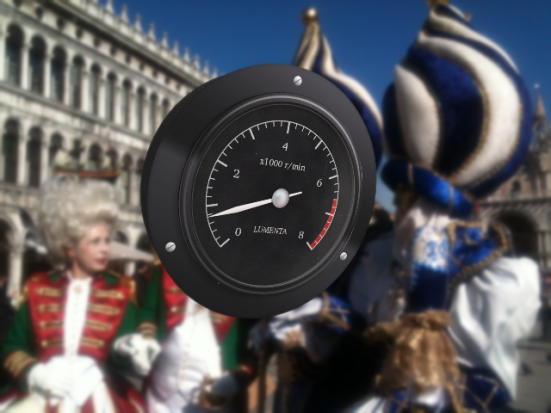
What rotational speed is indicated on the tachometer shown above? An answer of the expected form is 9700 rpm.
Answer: 800 rpm
